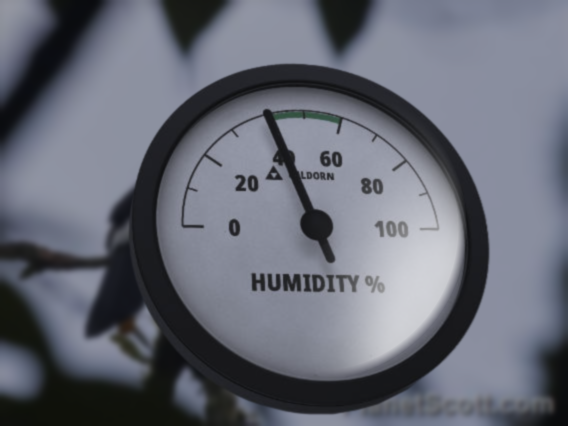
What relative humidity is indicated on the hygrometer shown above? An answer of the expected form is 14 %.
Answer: 40 %
